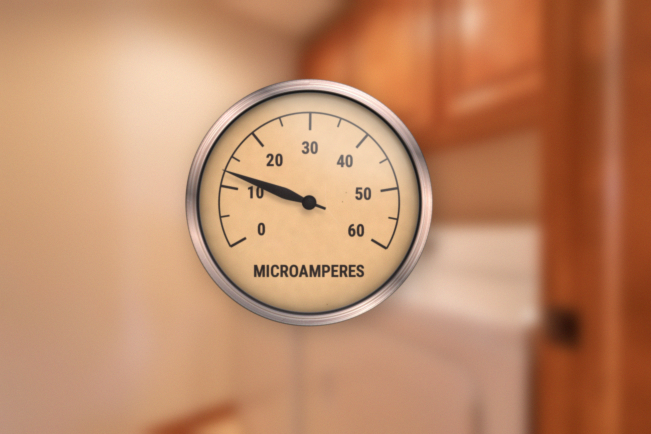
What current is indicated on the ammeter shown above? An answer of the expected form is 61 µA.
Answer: 12.5 µA
